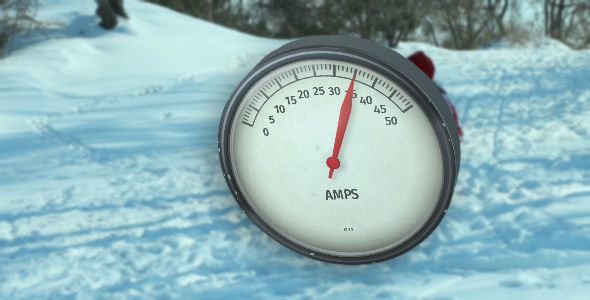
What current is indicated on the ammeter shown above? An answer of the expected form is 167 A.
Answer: 35 A
